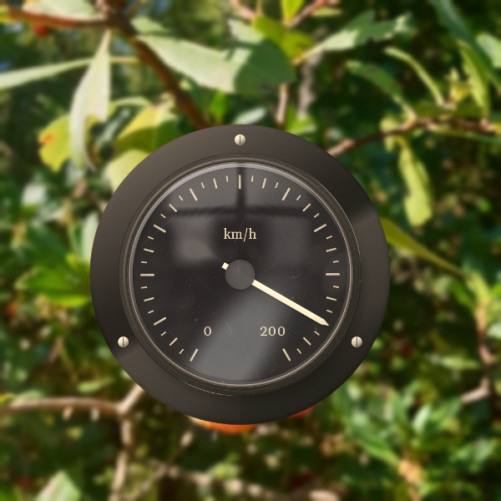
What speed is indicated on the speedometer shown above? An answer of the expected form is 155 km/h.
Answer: 180 km/h
